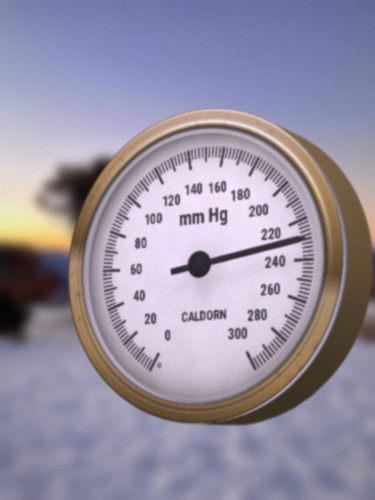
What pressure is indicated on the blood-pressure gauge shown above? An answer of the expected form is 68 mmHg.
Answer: 230 mmHg
